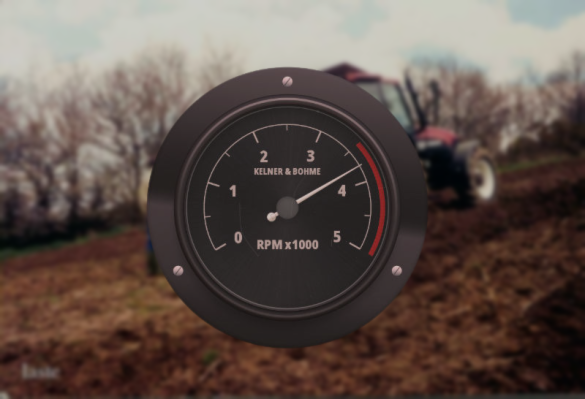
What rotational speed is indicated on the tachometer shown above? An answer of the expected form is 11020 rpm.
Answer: 3750 rpm
